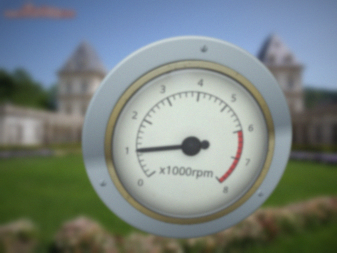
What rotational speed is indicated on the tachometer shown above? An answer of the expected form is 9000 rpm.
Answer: 1000 rpm
